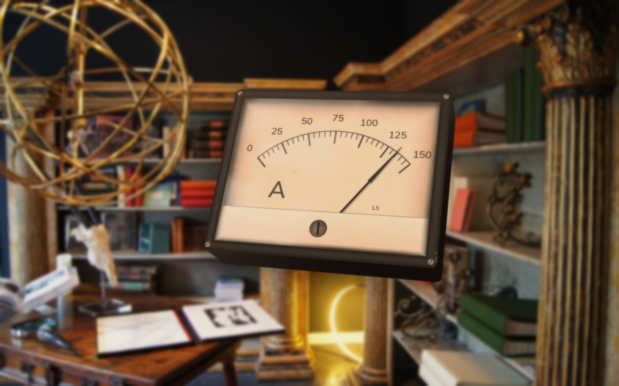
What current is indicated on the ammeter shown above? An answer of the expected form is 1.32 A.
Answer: 135 A
